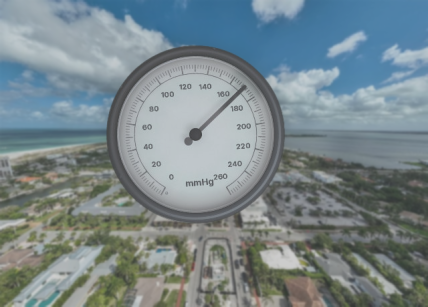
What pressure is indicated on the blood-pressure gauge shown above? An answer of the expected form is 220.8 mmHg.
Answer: 170 mmHg
